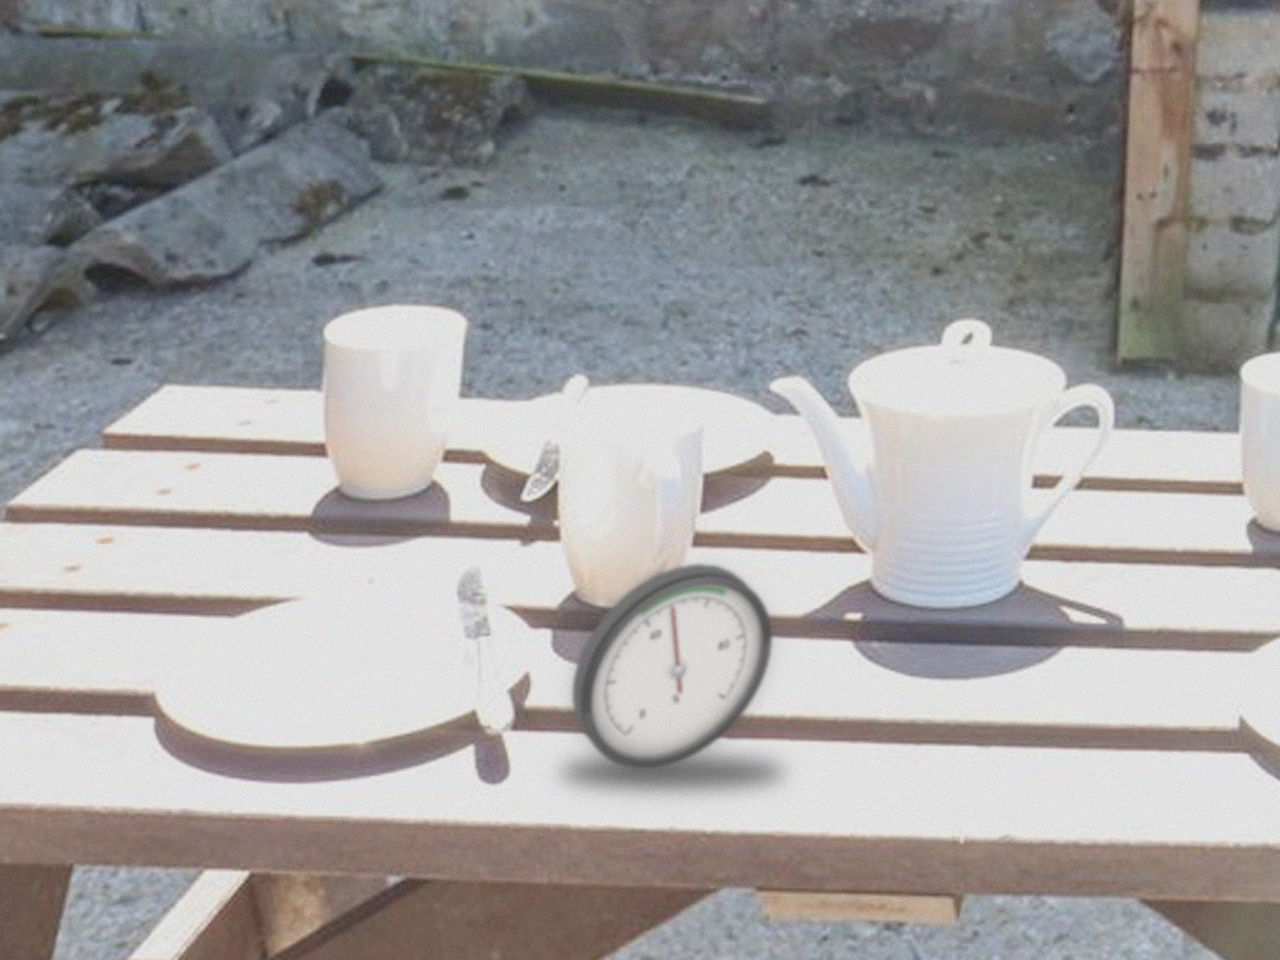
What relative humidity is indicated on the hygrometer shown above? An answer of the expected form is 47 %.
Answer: 48 %
